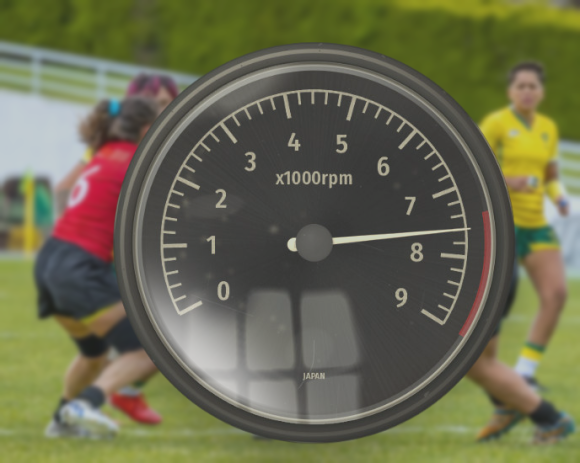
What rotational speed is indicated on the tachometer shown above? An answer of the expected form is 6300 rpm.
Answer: 7600 rpm
